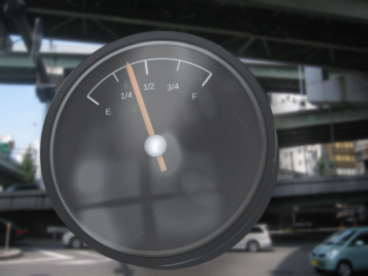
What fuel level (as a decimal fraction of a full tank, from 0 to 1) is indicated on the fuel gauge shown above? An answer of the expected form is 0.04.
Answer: 0.375
